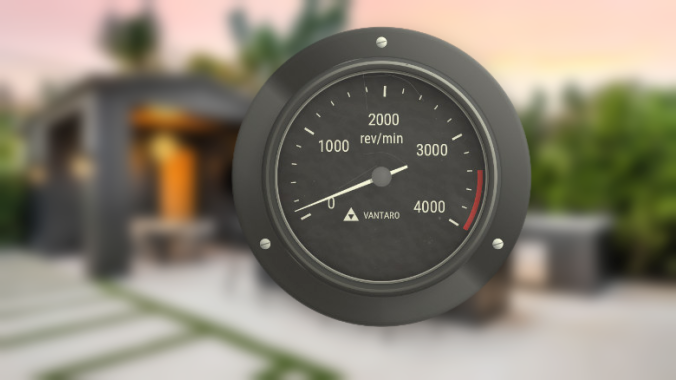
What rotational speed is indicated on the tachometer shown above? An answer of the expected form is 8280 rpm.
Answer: 100 rpm
